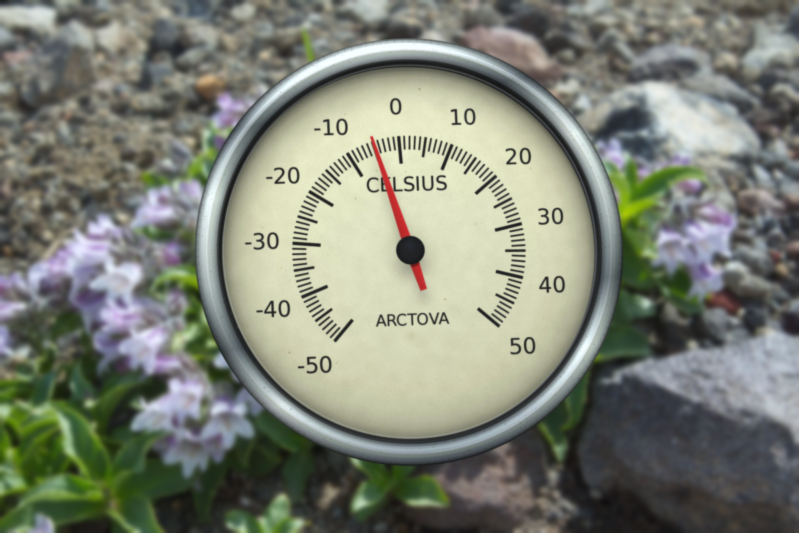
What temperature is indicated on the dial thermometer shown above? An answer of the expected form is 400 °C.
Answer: -5 °C
